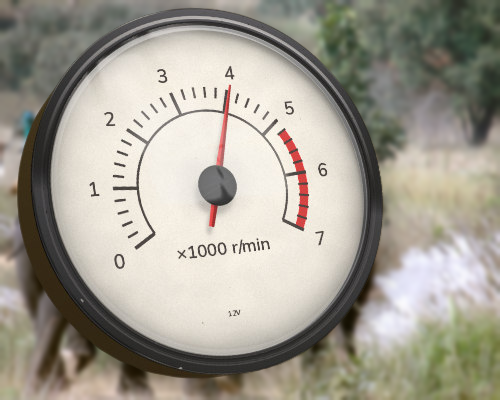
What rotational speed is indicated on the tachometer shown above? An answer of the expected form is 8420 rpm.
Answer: 4000 rpm
